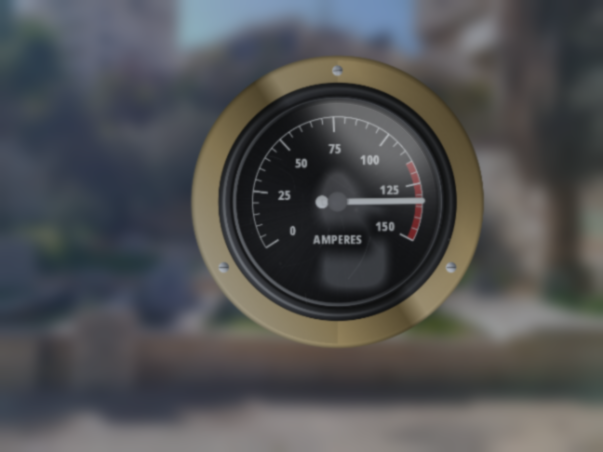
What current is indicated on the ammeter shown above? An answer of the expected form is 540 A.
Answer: 132.5 A
